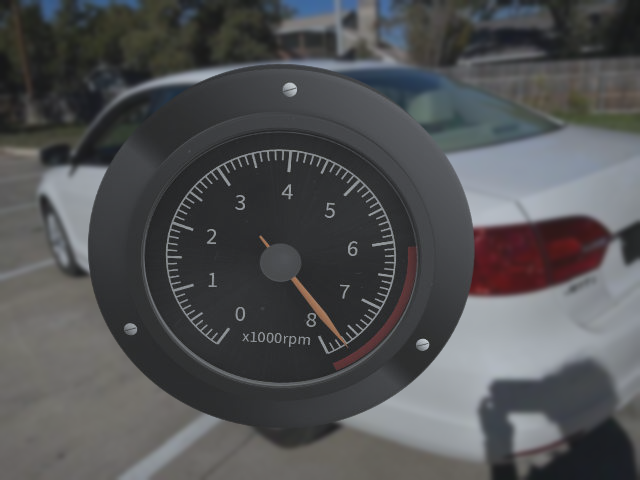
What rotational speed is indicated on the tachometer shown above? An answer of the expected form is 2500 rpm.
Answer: 7700 rpm
